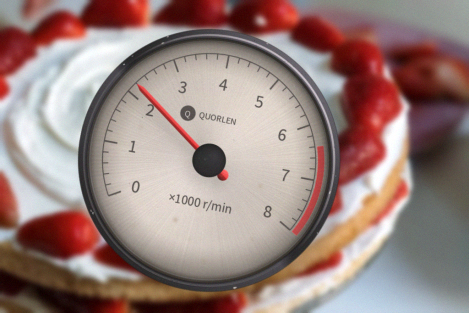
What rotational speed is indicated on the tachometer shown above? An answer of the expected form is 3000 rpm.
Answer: 2200 rpm
